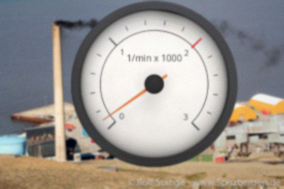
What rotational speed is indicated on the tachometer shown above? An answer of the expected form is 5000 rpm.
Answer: 100 rpm
